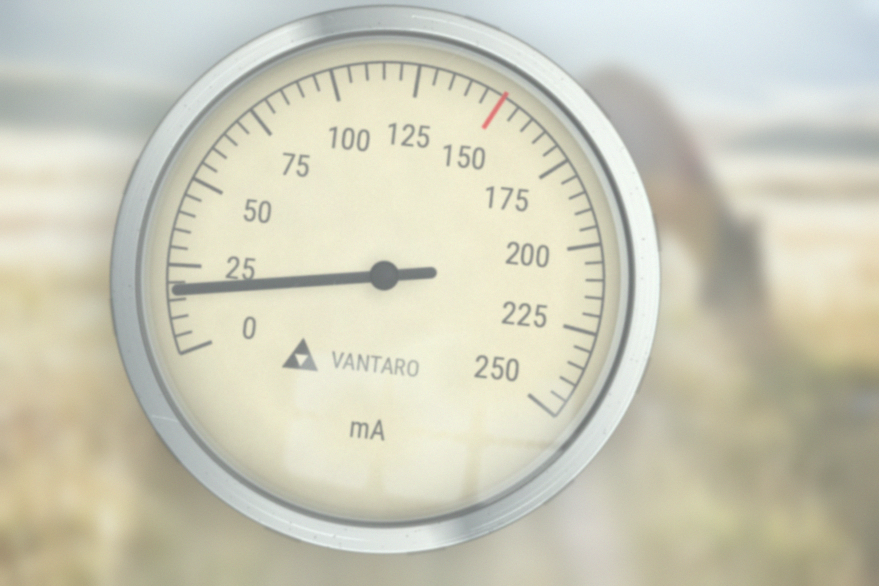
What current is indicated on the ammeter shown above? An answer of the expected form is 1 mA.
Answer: 17.5 mA
